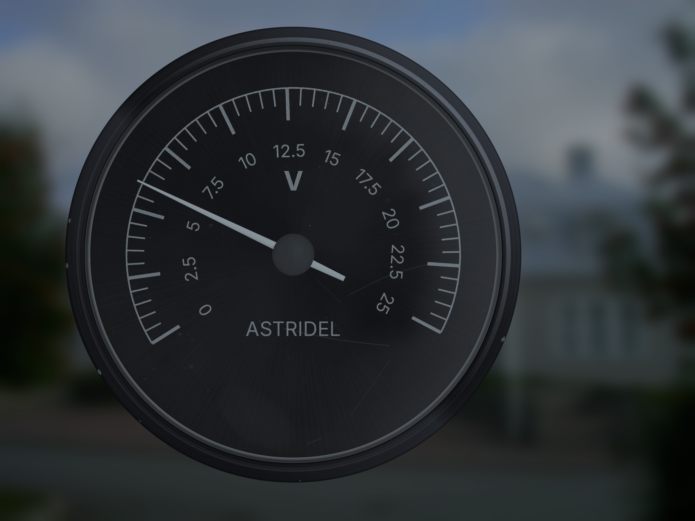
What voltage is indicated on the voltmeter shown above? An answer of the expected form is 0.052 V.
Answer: 6 V
